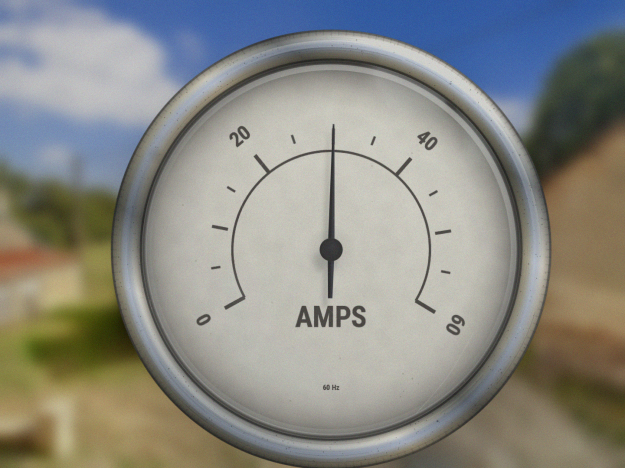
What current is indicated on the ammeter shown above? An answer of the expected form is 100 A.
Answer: 30 A
